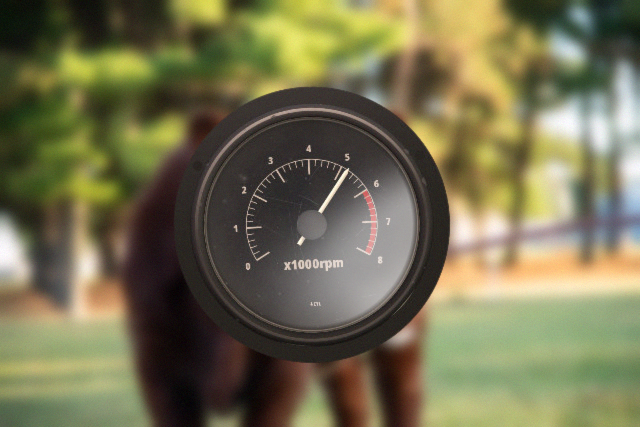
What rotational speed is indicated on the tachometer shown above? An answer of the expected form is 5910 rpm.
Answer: 5200 rpm
